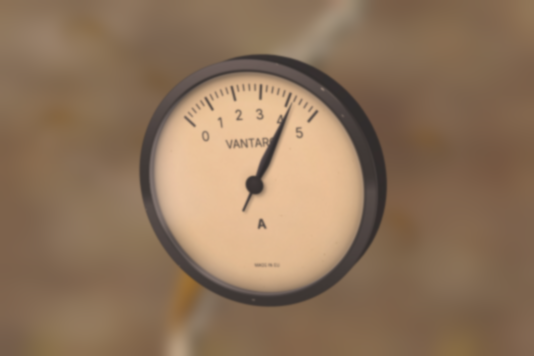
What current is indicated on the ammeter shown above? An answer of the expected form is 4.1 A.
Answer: 4.2 A
